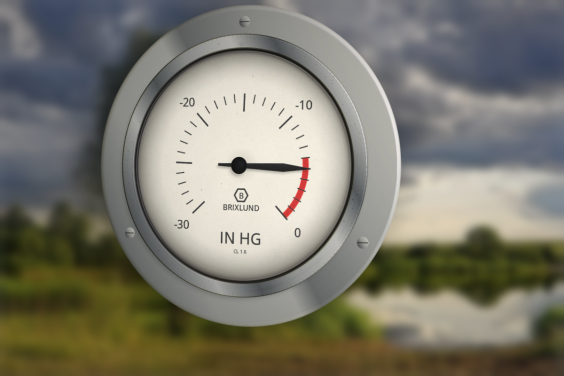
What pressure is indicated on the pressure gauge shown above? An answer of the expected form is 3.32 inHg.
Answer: -5 inHg
